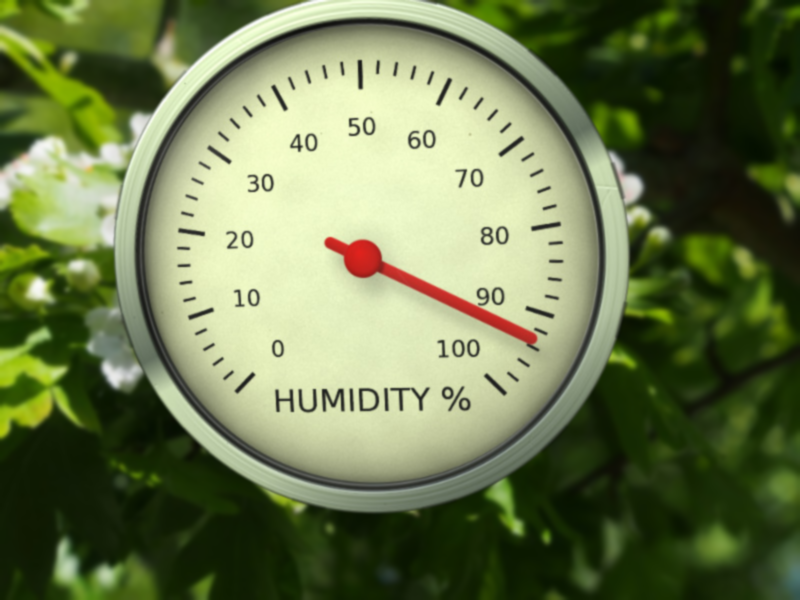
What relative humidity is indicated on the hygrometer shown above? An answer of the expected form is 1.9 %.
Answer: 93 %
